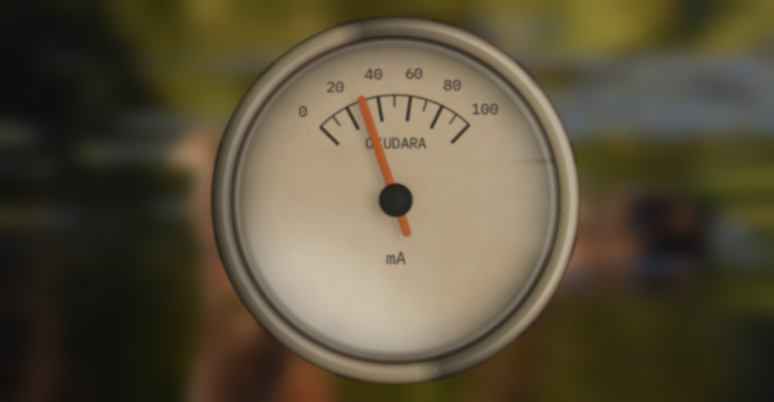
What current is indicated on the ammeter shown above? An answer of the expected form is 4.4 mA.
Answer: 30 mA
